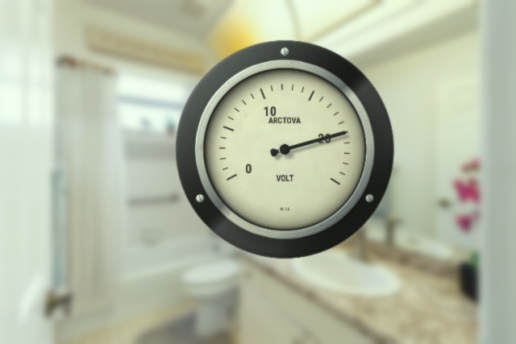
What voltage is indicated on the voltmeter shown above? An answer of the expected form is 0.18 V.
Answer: 20 V
